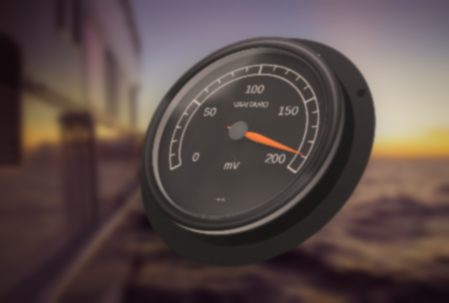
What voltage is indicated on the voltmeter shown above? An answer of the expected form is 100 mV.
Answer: 190 mV
